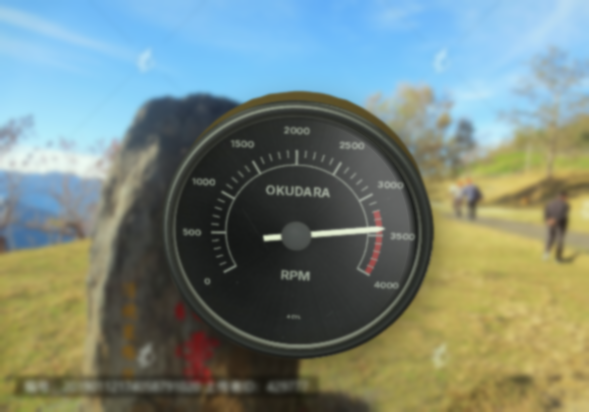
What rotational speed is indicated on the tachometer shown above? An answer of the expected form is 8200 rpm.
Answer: 3400 rpm
